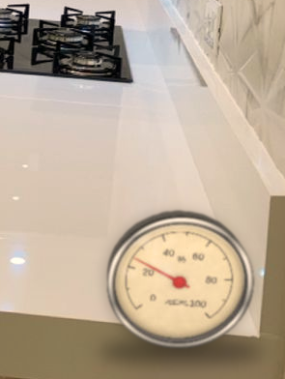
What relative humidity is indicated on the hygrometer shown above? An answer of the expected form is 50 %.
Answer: 25 %
